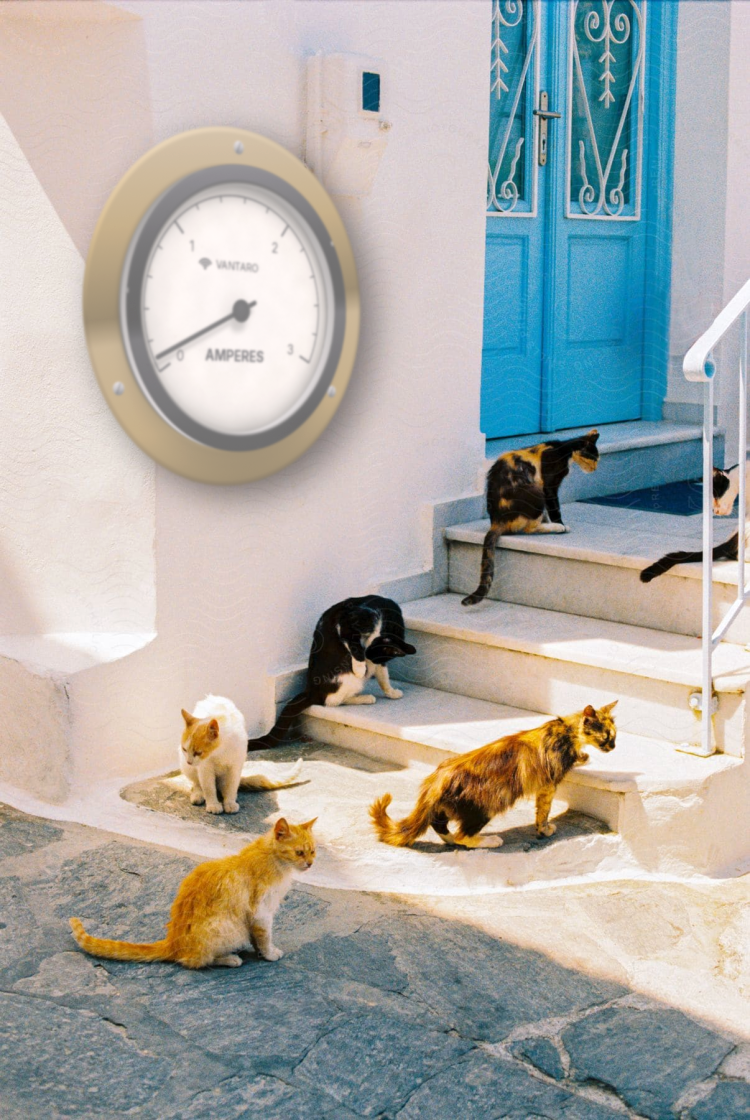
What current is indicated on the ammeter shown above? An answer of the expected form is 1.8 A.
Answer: 0.1 A
